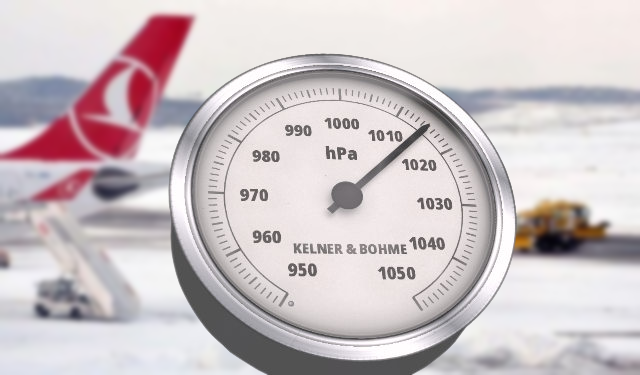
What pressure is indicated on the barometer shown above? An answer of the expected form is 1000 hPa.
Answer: 1015 hPa
